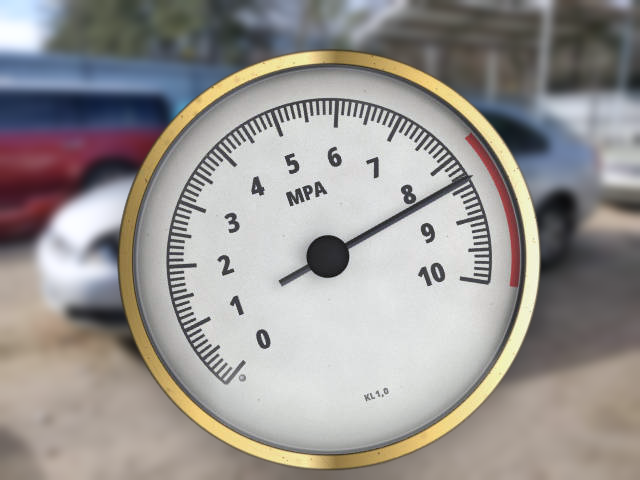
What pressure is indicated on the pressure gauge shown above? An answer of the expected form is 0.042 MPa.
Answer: 8.4 MPa
